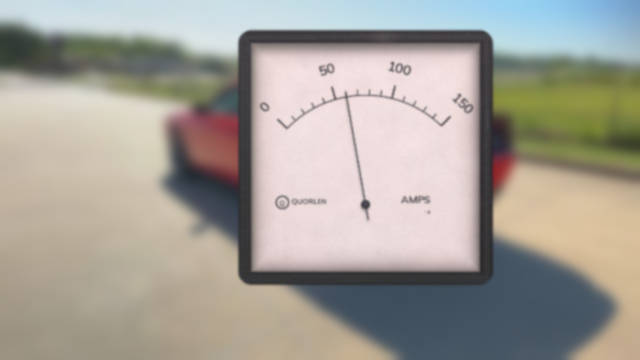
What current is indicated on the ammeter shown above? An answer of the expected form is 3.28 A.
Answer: 60 A
